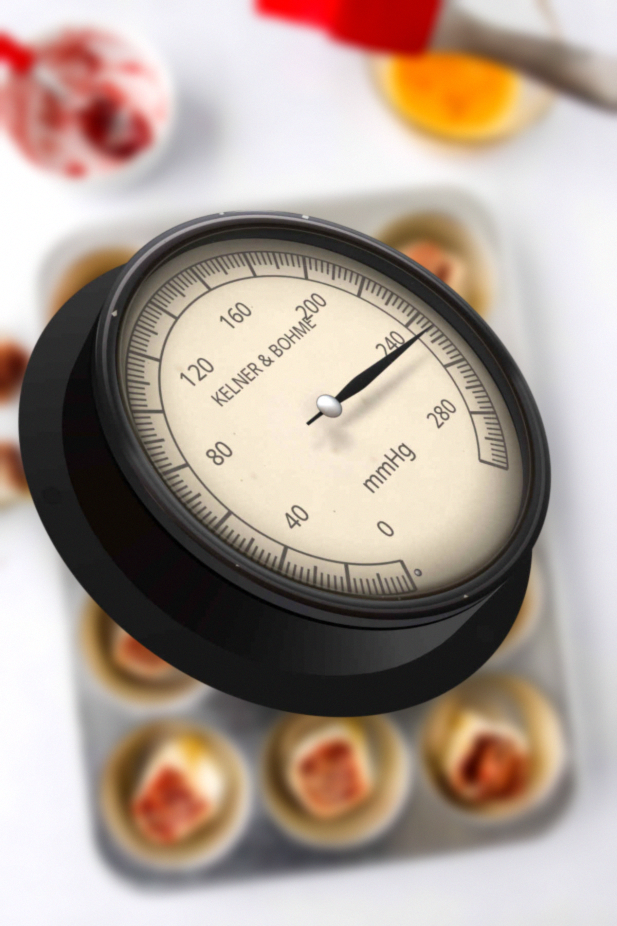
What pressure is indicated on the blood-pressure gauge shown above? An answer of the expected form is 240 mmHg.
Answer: 246 mmHg
